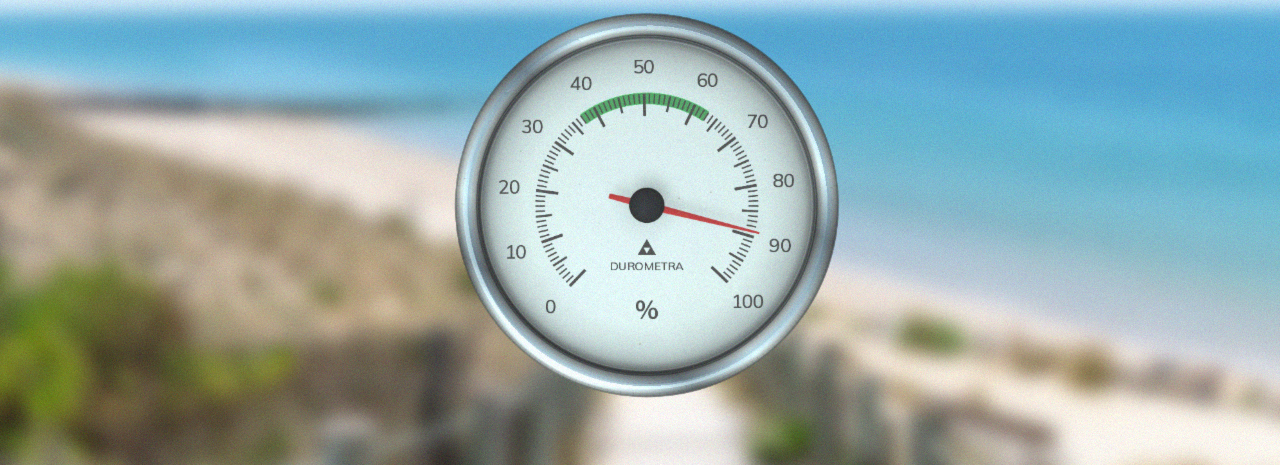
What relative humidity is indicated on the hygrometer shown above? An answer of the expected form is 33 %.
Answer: 89 %
